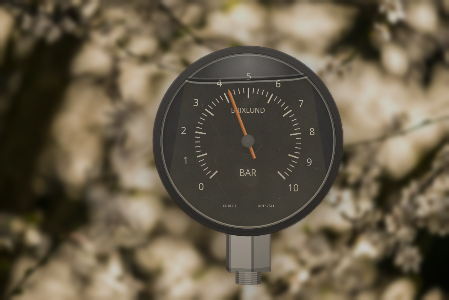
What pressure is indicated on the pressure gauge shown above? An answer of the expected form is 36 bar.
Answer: 4.2 bar
